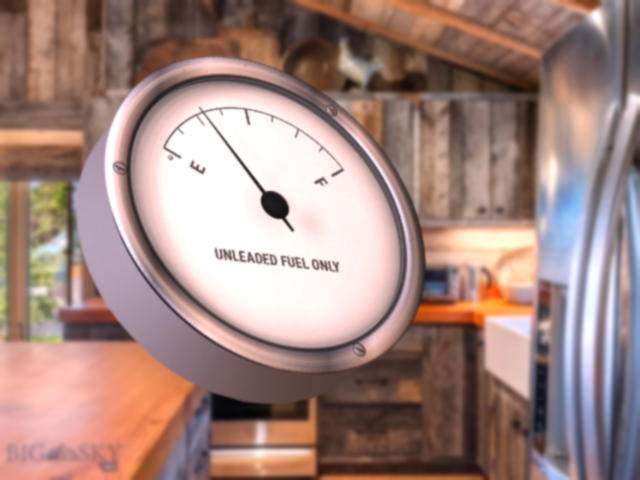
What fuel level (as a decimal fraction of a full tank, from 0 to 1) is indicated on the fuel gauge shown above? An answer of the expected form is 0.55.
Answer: 0.25
